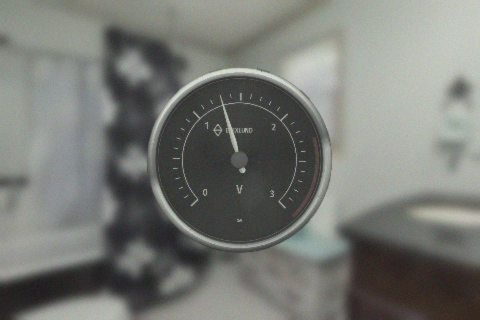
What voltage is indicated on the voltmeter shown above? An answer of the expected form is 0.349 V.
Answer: 1.3 V
